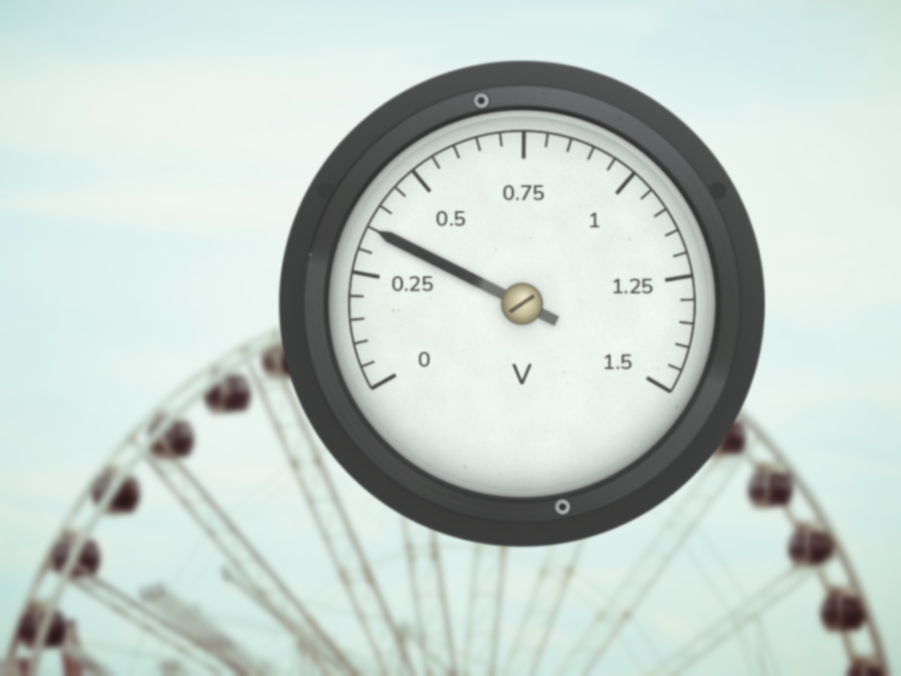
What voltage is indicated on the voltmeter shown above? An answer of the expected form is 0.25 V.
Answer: 0.35 V
